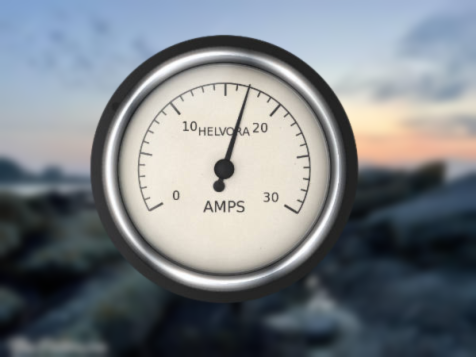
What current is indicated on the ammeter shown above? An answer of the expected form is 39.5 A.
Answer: 17 A
